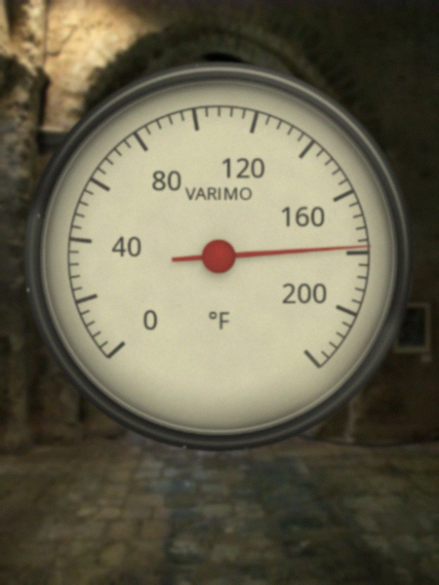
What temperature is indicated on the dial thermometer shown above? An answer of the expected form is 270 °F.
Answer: 178 °F
